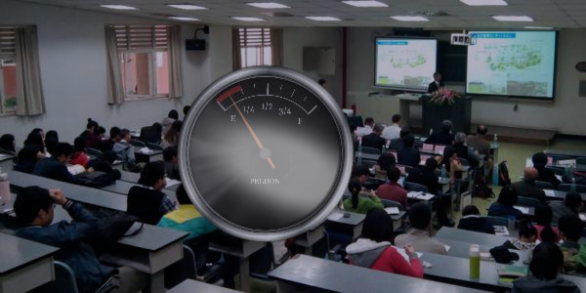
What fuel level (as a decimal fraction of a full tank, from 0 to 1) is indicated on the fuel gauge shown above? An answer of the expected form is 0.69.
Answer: 0.125
